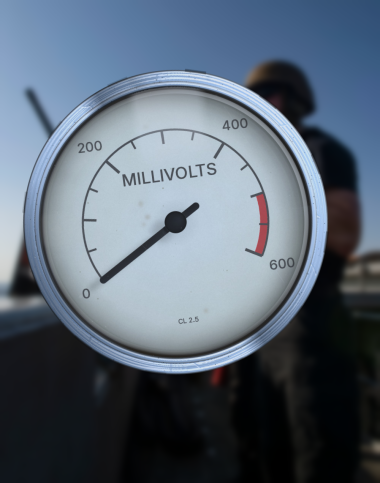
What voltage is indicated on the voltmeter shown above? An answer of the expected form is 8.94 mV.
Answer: 0 mV
